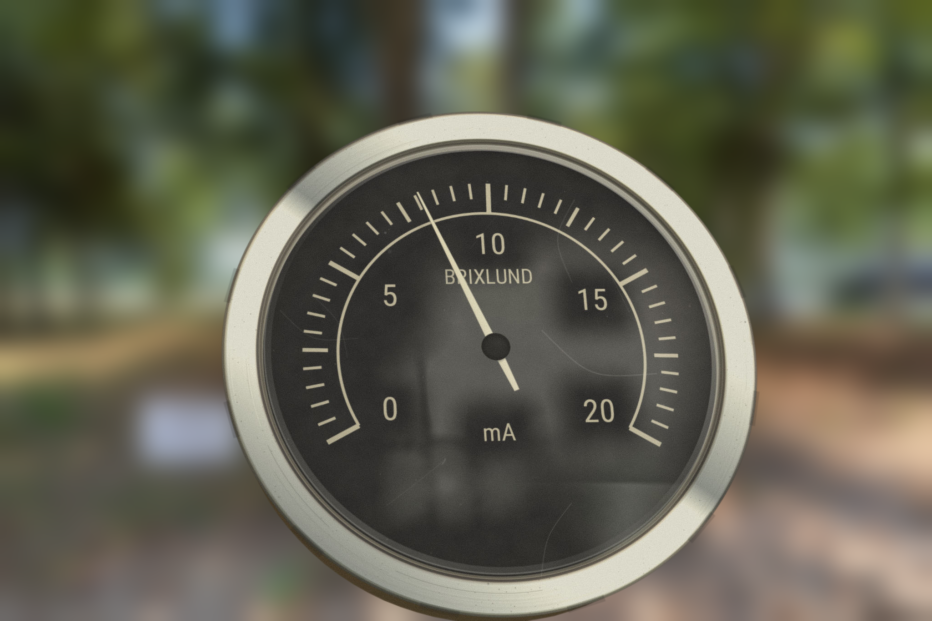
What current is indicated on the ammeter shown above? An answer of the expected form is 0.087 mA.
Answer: 8 mA
